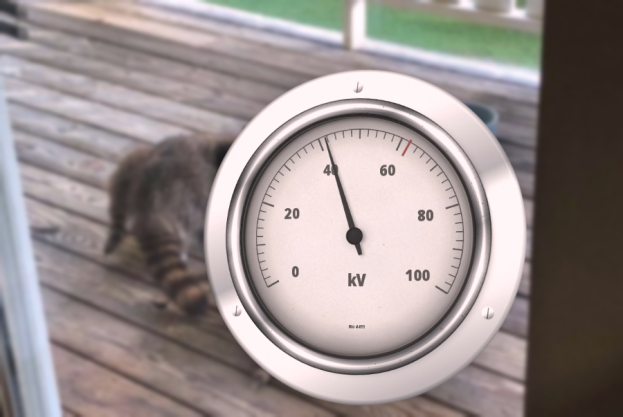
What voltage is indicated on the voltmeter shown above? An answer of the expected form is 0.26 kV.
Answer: 42 kV
